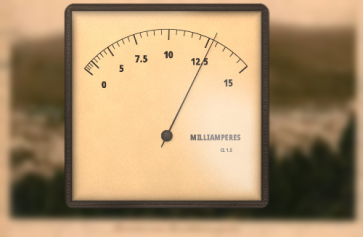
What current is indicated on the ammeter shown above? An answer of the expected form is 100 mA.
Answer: 12.75 mA
